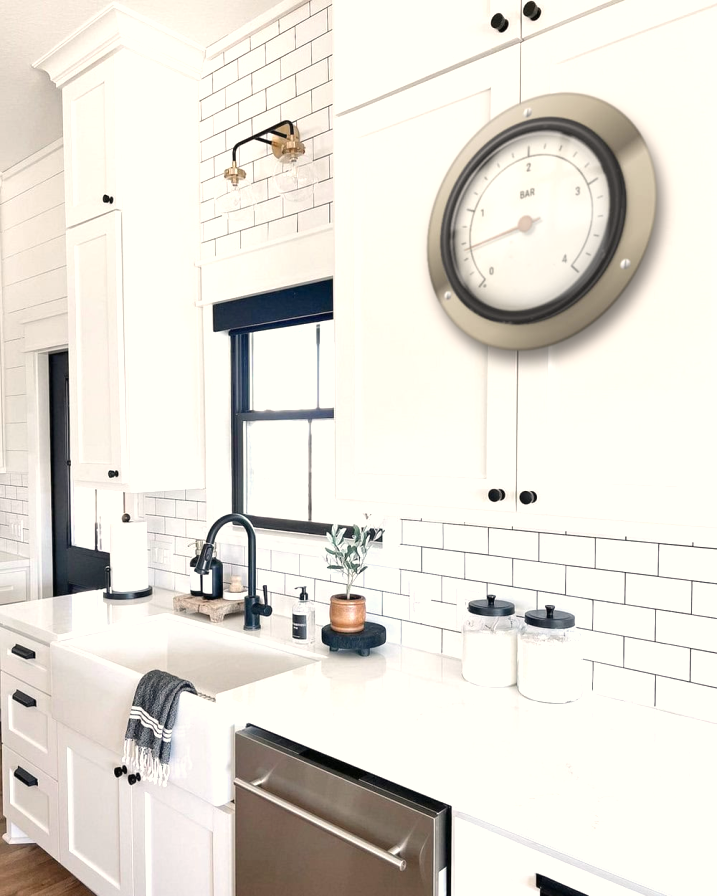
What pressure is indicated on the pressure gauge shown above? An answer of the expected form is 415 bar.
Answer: 0.5 bar
